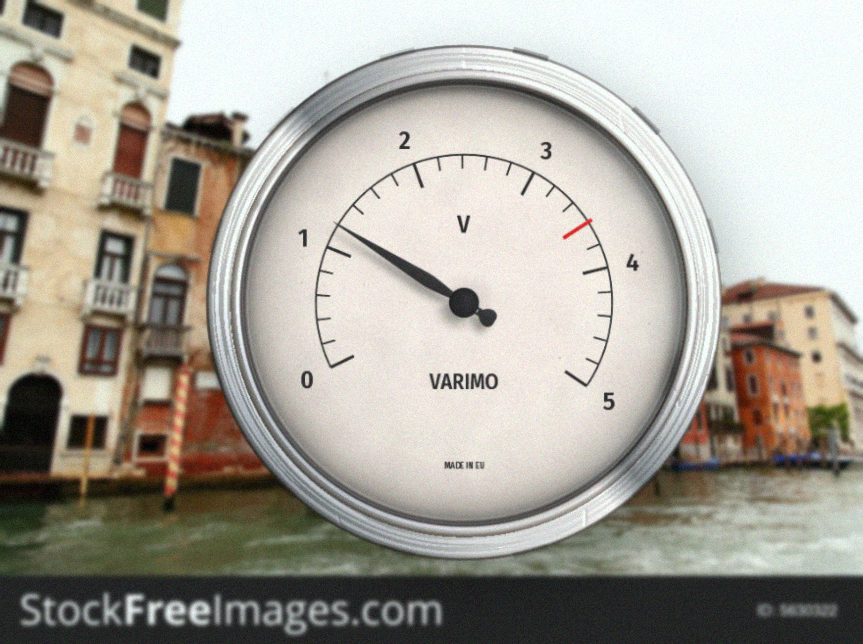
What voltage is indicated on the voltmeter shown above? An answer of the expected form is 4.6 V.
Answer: 1.2 V
